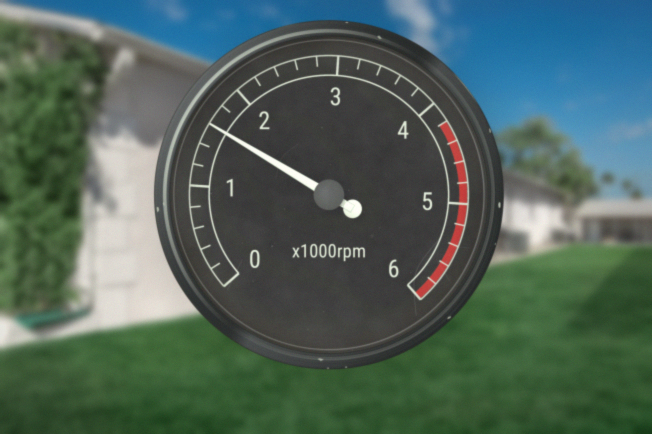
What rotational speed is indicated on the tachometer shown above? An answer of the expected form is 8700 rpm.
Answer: 1600 rpm
